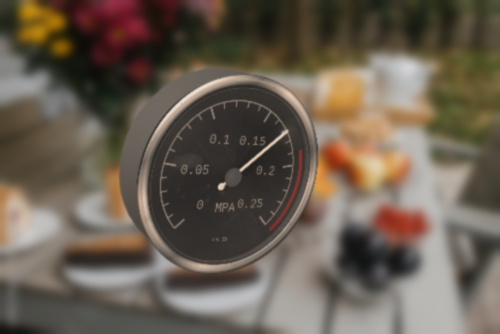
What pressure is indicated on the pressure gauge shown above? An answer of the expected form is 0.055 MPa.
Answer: 0.17 MPa
